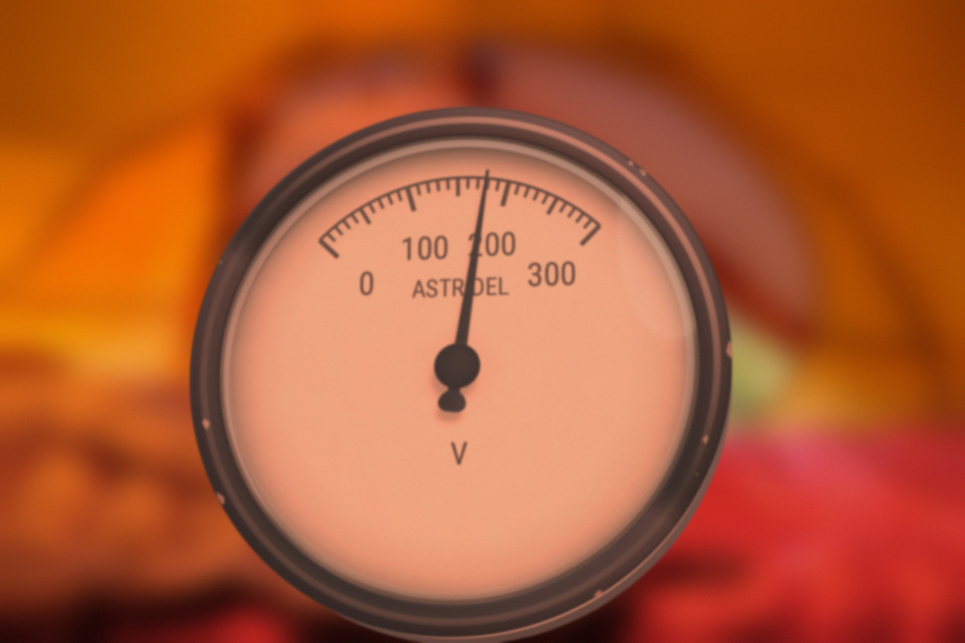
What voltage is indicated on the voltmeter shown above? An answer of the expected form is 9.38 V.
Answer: 180 V
